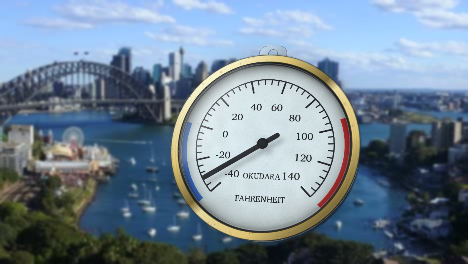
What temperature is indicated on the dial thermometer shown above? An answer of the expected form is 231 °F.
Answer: -32 °F
